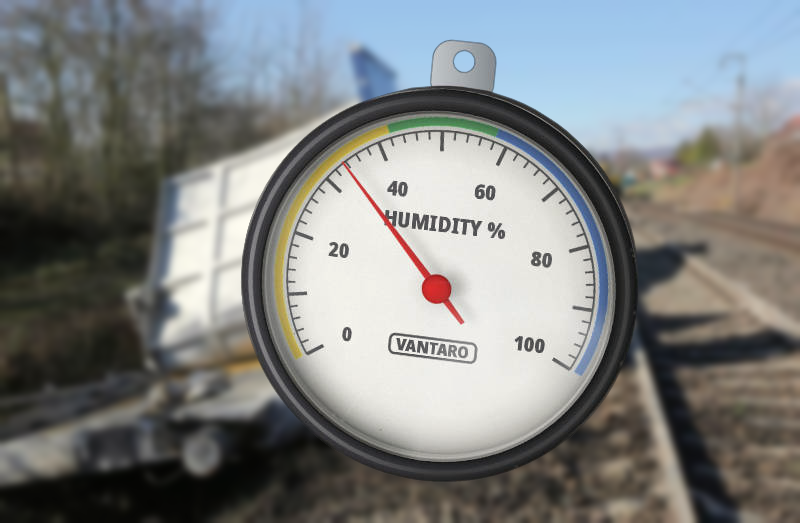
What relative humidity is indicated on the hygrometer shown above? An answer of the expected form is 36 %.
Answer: 34 %
